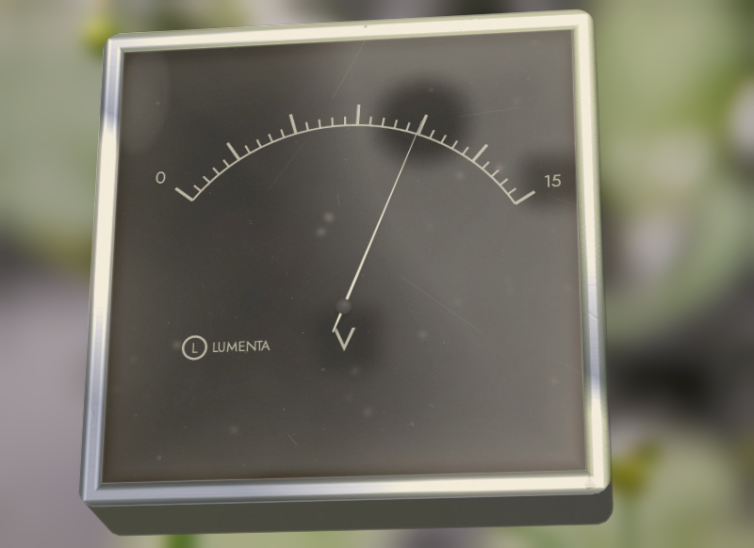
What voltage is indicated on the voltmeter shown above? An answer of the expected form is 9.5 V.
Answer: 10 V
